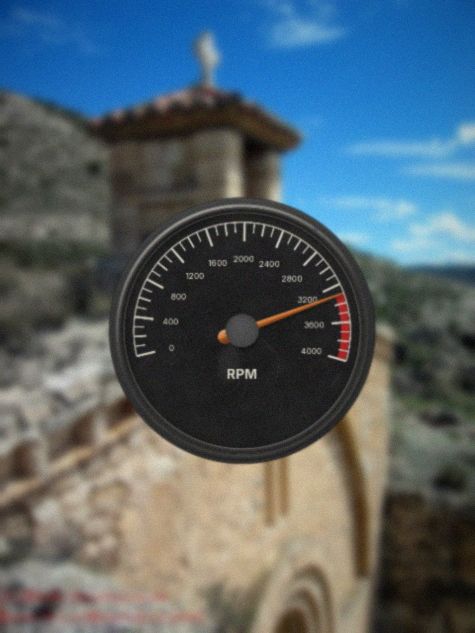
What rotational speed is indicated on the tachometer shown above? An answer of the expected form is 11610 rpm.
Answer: 3300 rpm
